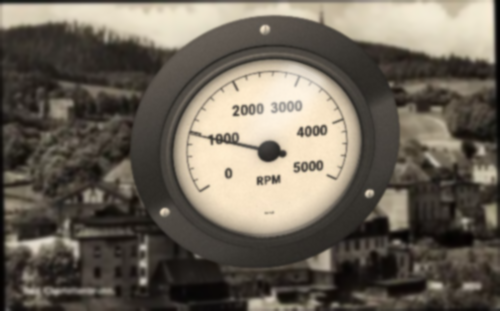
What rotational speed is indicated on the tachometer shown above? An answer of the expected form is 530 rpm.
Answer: 1000 rpm
